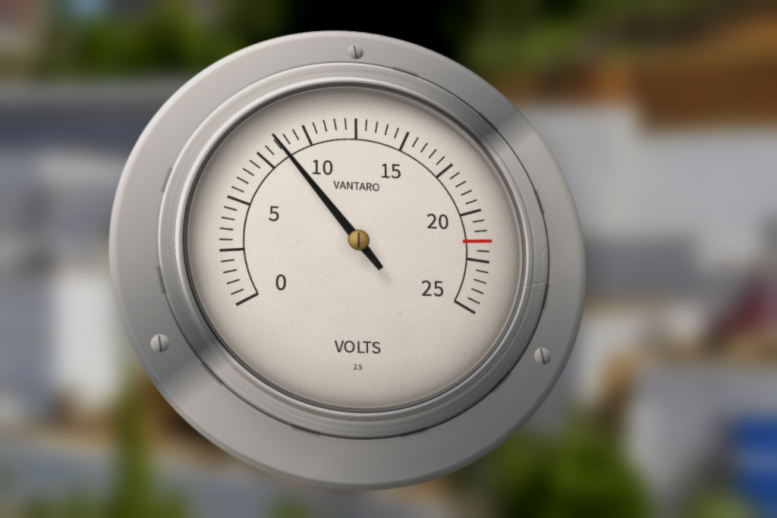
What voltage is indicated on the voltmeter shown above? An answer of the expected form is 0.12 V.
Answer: 8.5 V
